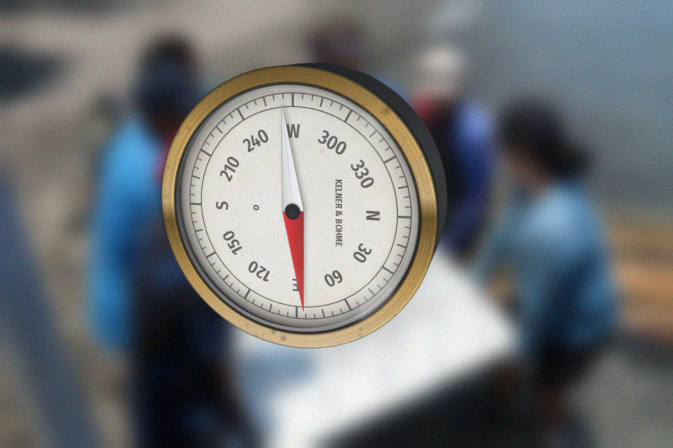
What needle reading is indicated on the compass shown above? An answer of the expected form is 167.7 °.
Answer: 85 °
